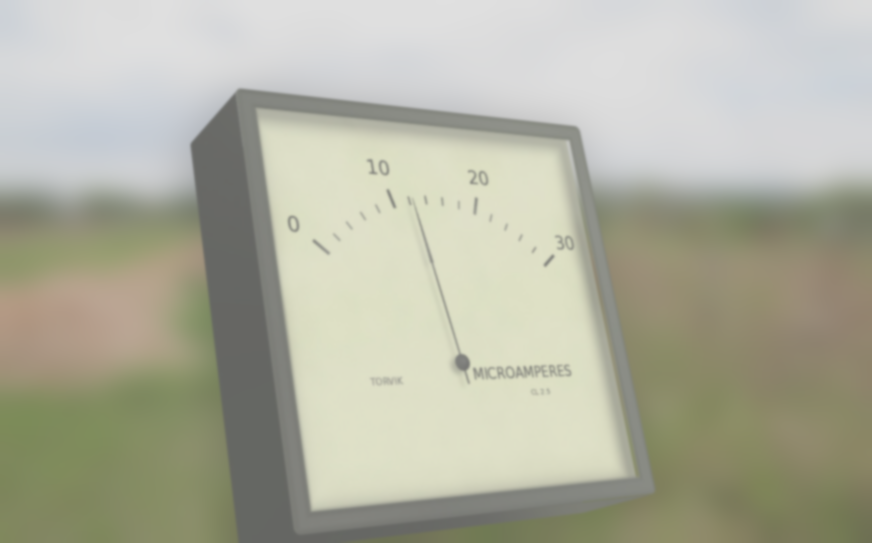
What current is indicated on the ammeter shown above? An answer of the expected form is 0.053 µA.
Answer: 12 µA
